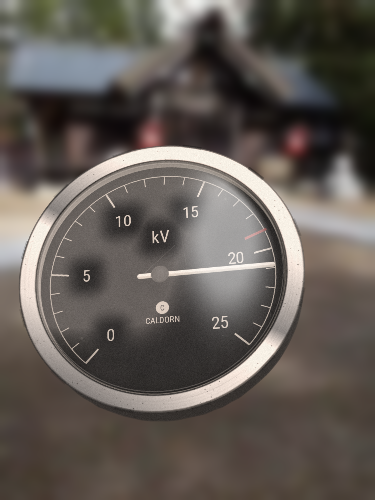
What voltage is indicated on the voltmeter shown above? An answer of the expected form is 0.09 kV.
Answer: 21 kV
